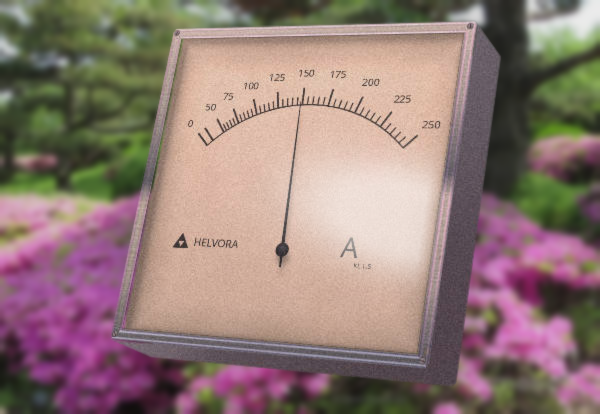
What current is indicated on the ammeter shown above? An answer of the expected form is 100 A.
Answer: 150 A
